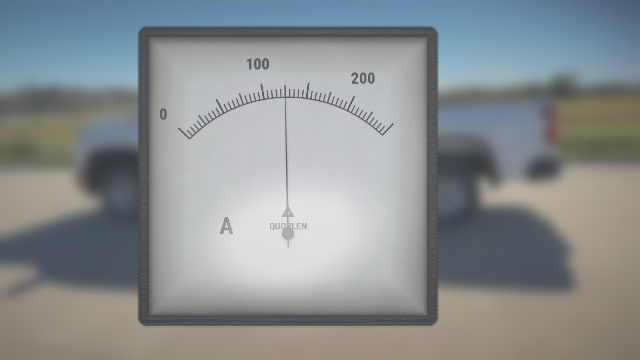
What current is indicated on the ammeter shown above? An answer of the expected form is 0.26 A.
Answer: 125 A
